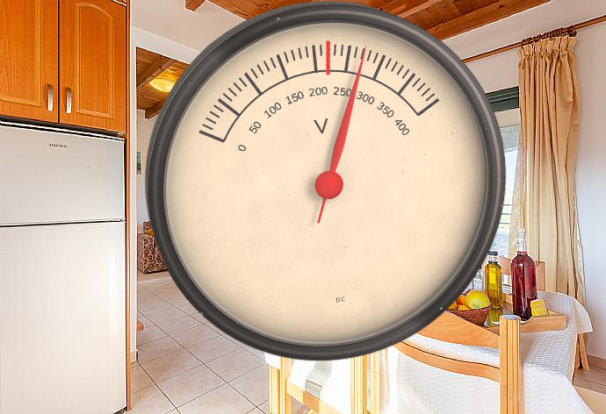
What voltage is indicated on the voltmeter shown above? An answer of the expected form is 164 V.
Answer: 270 V
